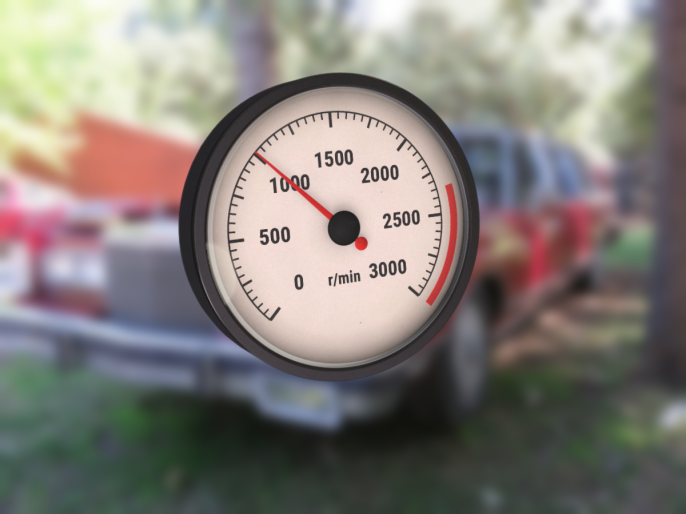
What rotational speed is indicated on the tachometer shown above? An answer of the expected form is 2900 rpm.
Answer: 1000 rpm
